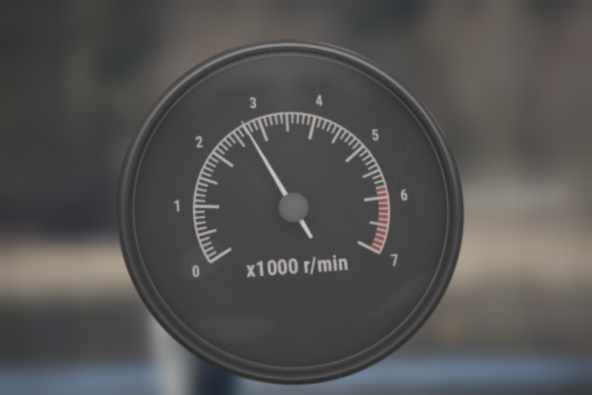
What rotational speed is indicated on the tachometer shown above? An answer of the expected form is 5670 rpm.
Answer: 2700 rpm
